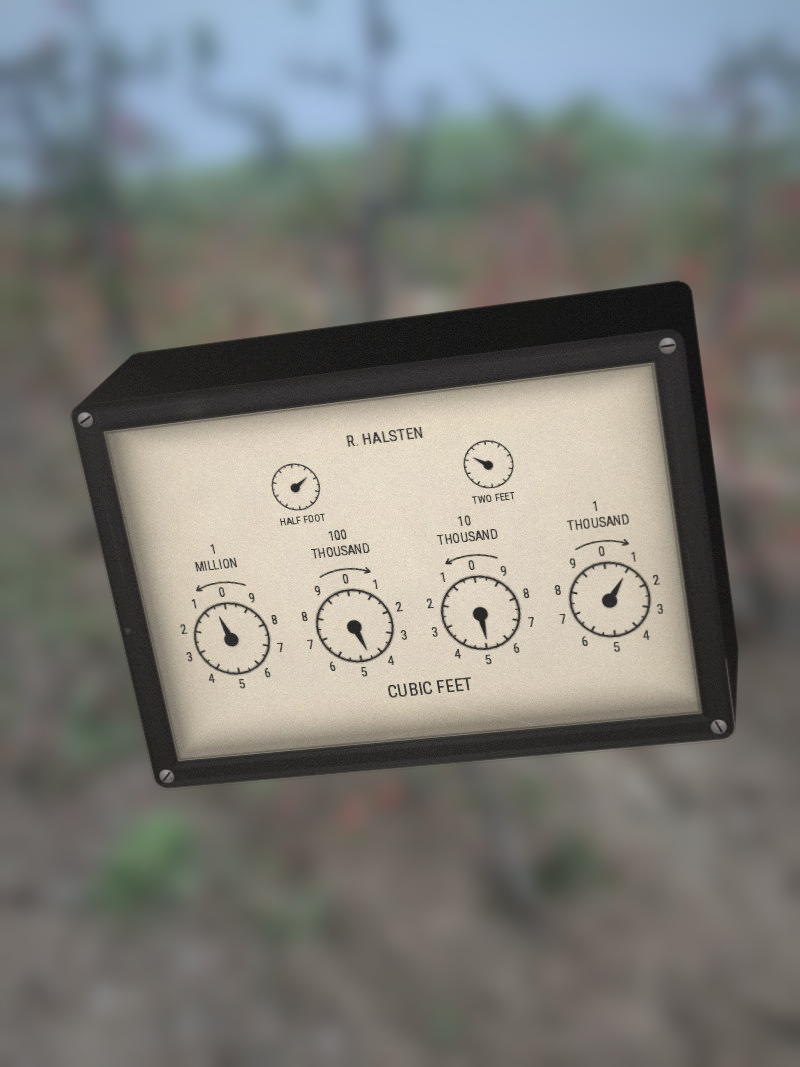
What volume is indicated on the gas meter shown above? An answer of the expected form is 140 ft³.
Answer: 45100 ft³
